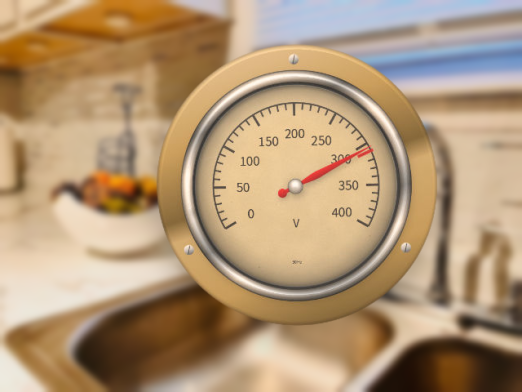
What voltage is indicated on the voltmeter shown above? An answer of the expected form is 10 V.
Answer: 305 V
